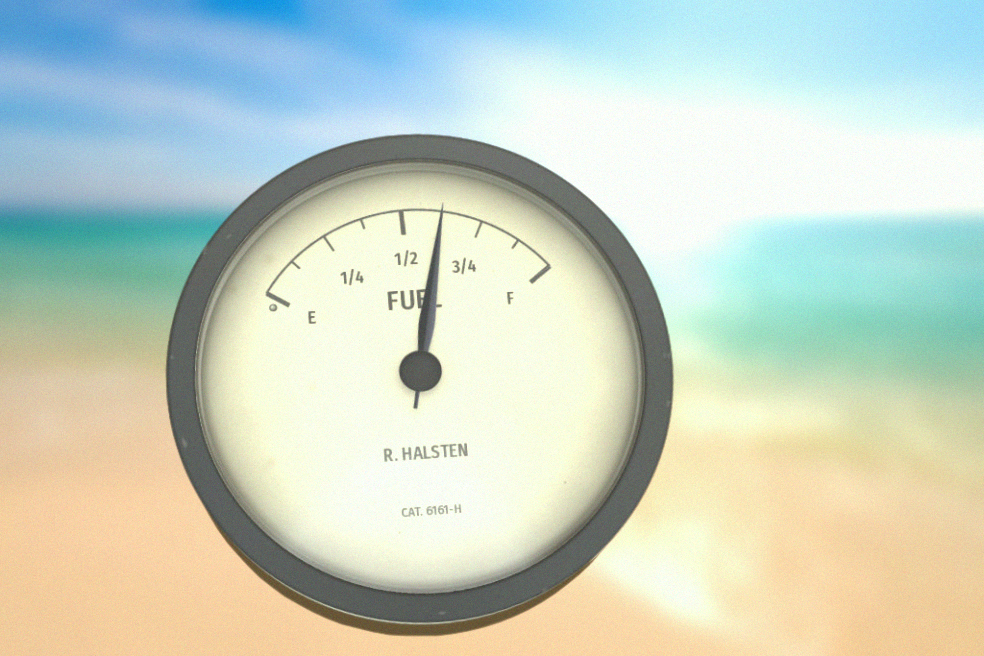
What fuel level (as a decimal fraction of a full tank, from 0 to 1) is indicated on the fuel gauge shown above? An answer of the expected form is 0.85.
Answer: 0.625
